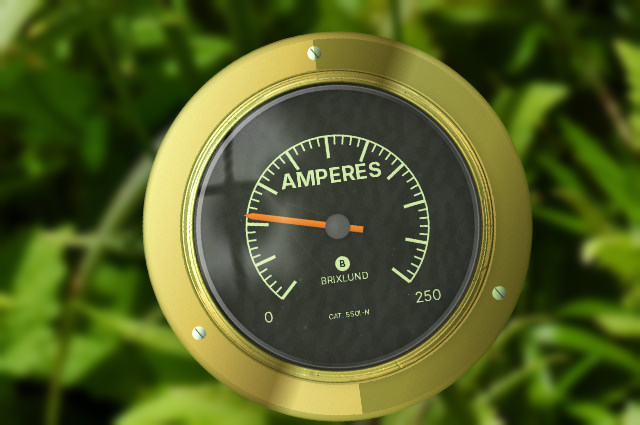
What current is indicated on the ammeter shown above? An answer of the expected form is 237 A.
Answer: 55 A
